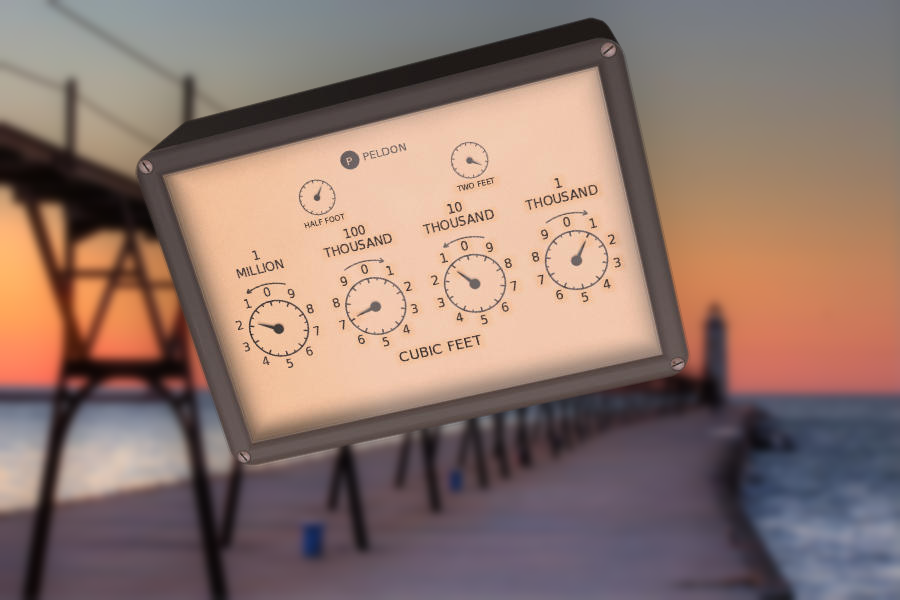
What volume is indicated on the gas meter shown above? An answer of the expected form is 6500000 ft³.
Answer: 171100 ft³
